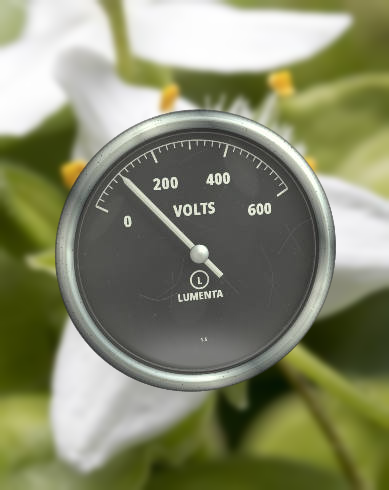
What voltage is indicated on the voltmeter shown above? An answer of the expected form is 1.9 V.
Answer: 100 V
